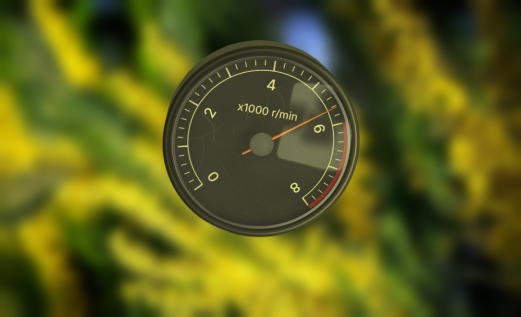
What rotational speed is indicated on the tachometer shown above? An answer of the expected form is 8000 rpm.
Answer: 5600 rpm
